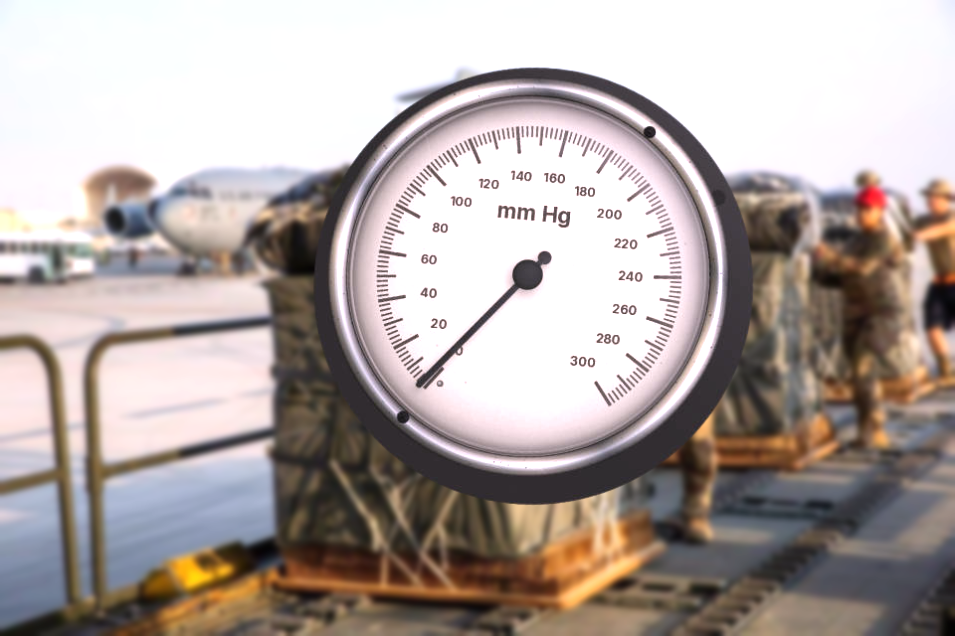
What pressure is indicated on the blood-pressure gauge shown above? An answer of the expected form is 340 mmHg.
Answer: 2 mmHg
